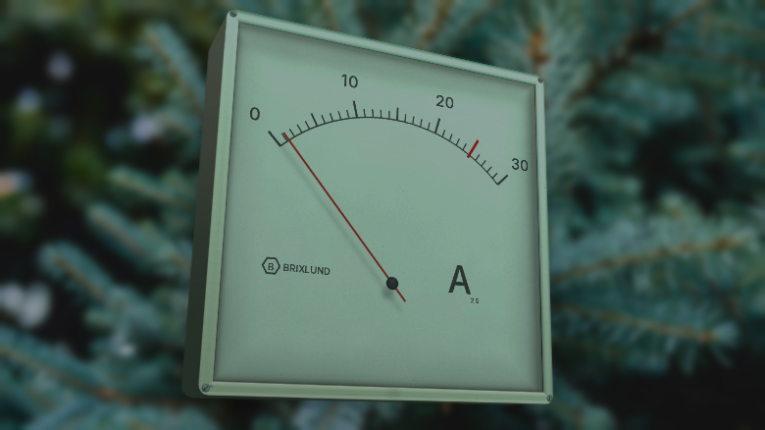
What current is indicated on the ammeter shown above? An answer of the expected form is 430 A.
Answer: 1 A
